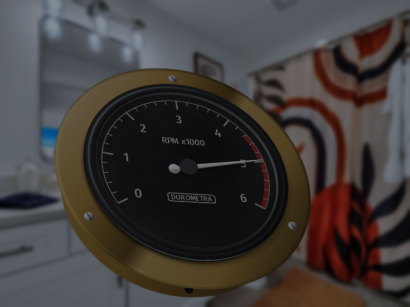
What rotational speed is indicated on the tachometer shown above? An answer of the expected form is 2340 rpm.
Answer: 5000 rpm
